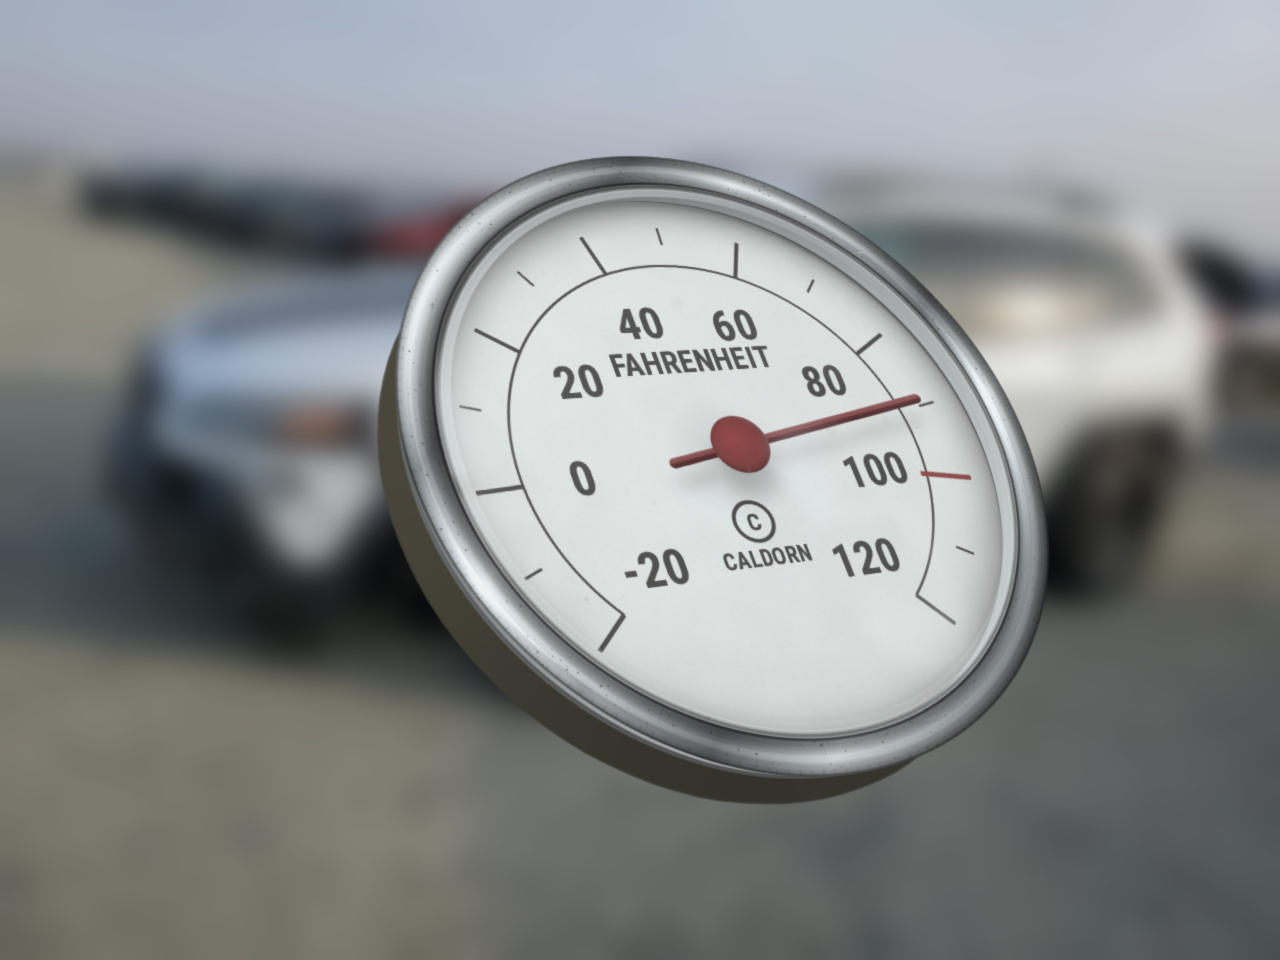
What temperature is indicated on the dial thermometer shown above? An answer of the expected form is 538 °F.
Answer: 90 °F
